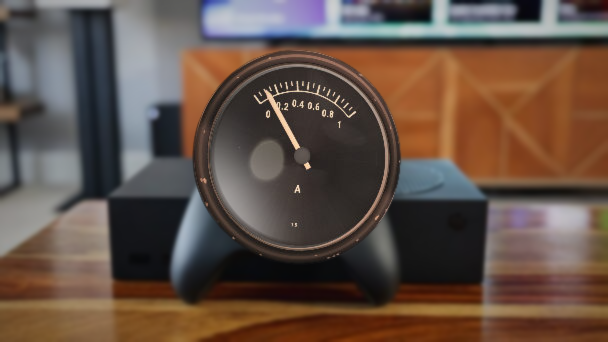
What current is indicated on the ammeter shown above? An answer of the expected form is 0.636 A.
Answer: 0.1 A
